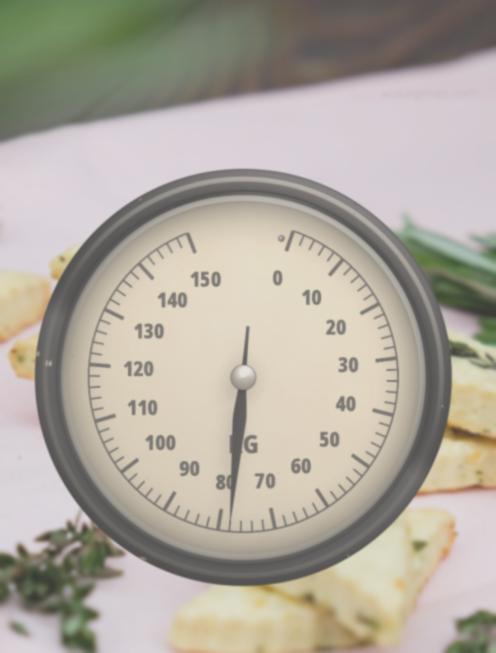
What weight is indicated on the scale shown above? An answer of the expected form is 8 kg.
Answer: 78 kg
